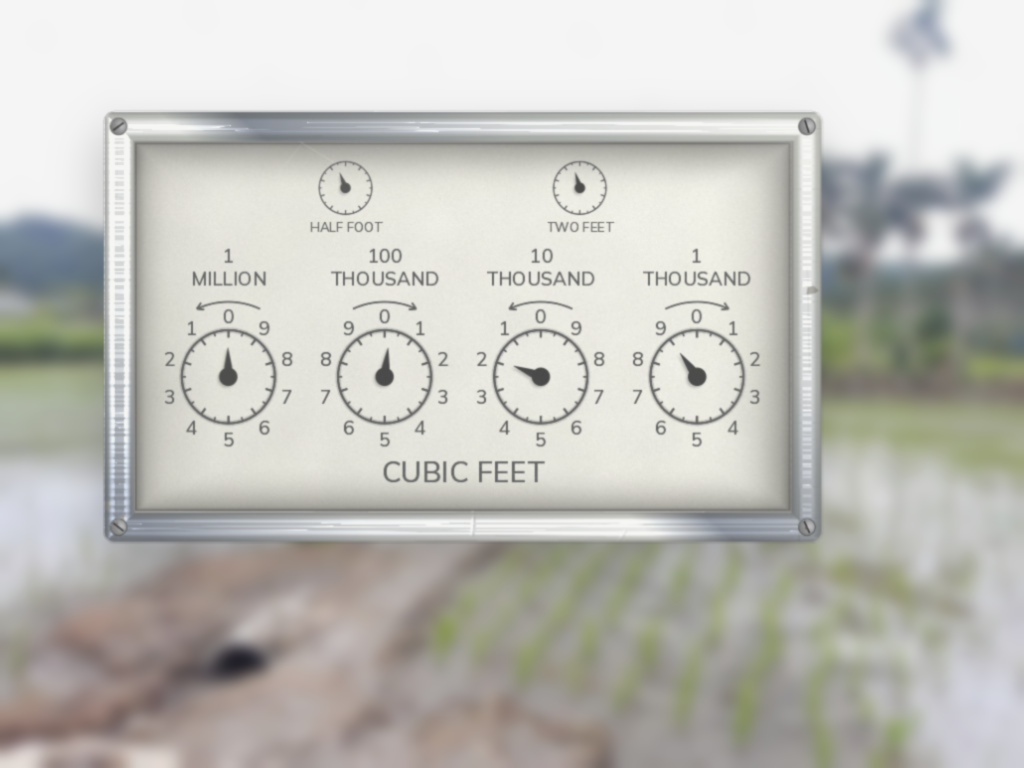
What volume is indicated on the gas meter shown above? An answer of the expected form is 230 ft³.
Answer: 1900 ft³
